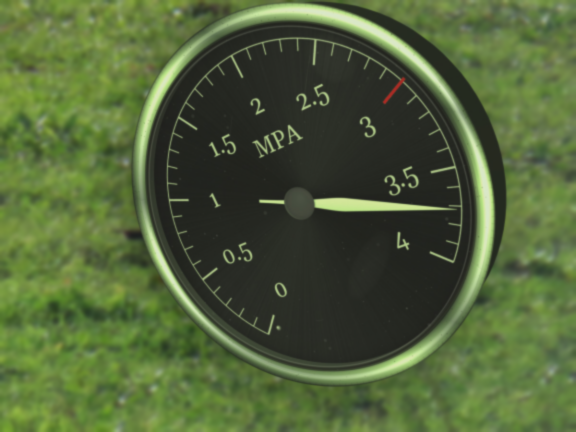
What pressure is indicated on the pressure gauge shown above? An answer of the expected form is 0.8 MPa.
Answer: 3.7 MPa
